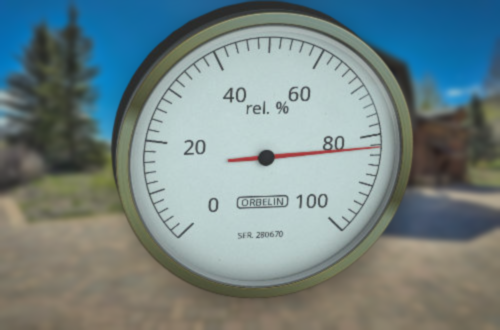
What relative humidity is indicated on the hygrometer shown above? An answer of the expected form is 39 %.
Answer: 82 %
